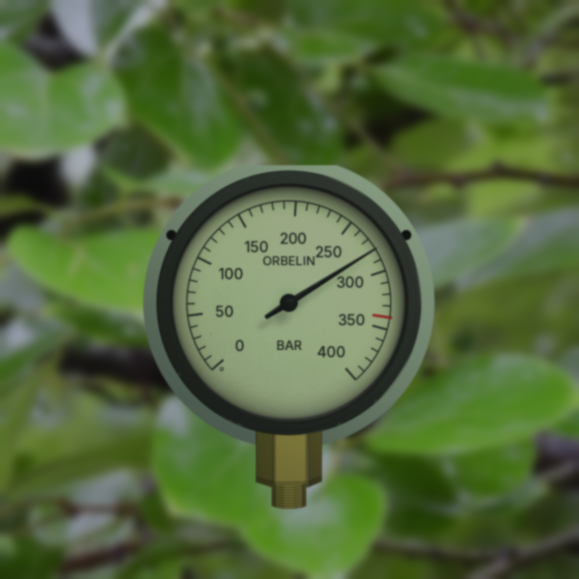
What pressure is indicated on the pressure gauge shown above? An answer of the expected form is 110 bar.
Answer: 280 bar
